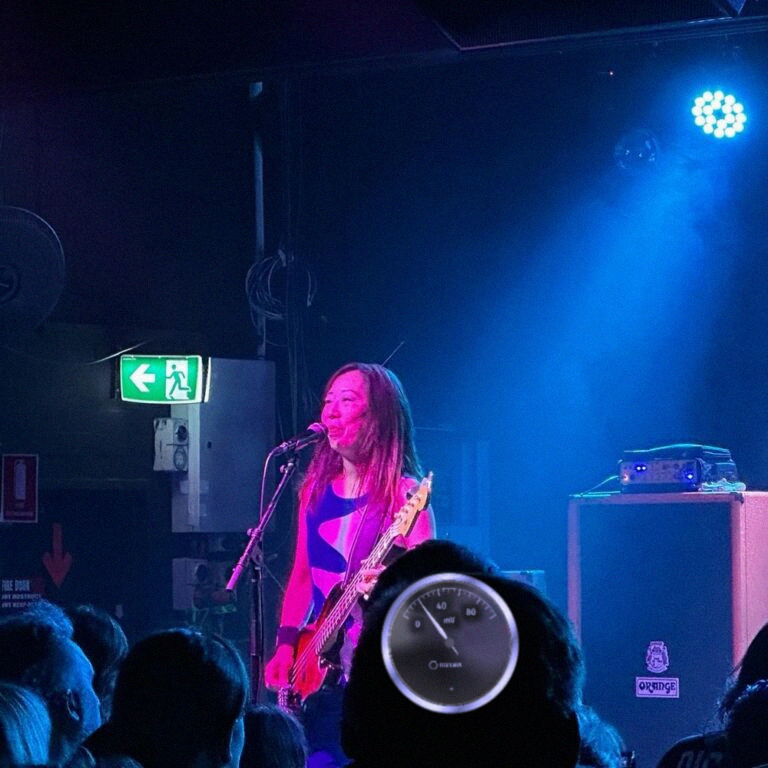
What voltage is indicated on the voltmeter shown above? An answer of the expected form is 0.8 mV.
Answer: 20 mV
